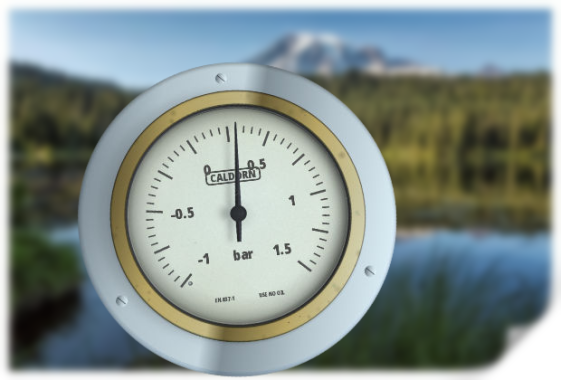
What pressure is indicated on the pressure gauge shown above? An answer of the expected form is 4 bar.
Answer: 0.3 bar
